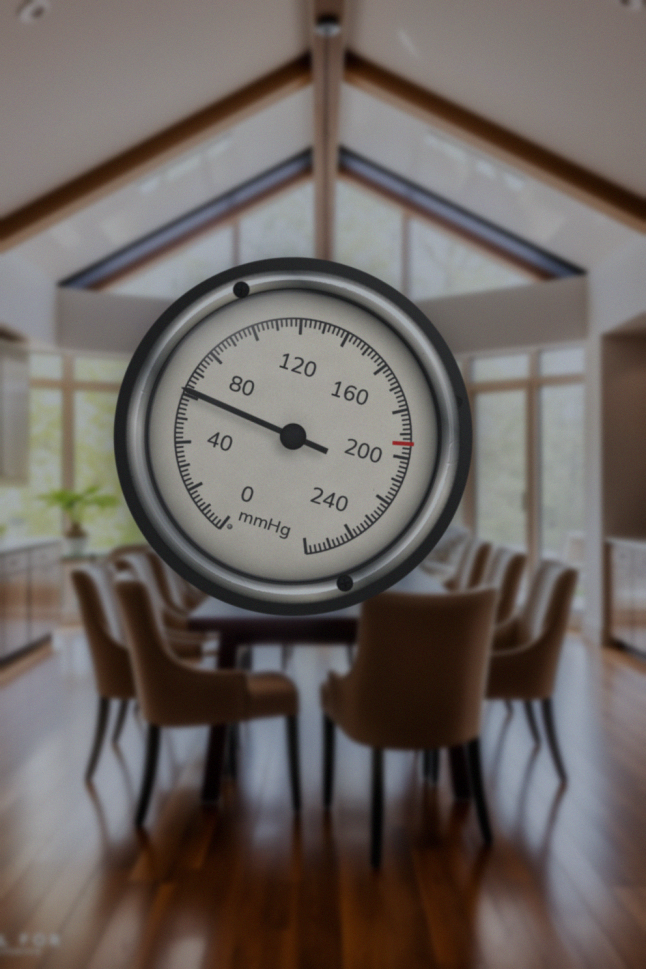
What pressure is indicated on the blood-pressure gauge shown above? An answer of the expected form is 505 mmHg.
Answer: 62 mmHg
